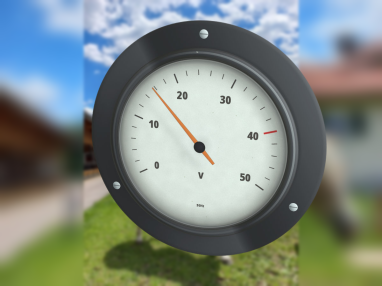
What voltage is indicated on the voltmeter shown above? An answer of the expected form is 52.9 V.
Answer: 16 V
